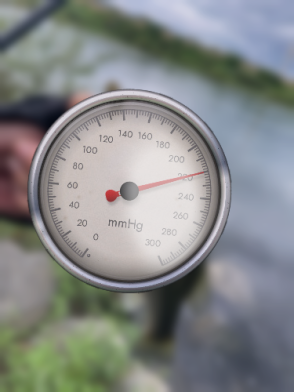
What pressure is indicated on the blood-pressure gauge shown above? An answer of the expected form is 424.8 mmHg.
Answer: 220 mmHg
